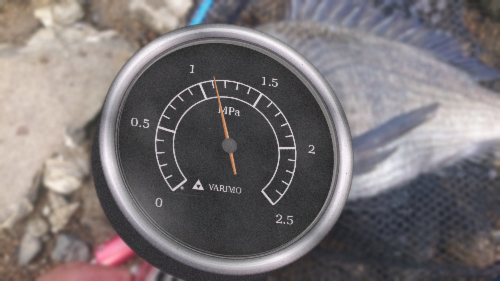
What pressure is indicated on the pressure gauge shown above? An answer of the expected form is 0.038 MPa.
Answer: 1.1 MPa
